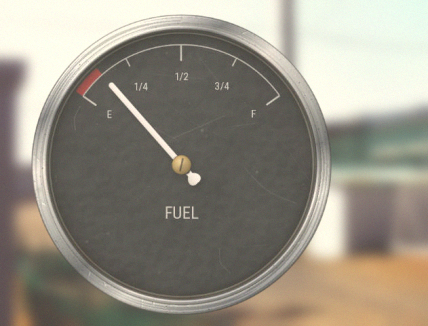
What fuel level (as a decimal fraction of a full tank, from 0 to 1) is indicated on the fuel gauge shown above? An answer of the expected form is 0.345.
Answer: 0.125
